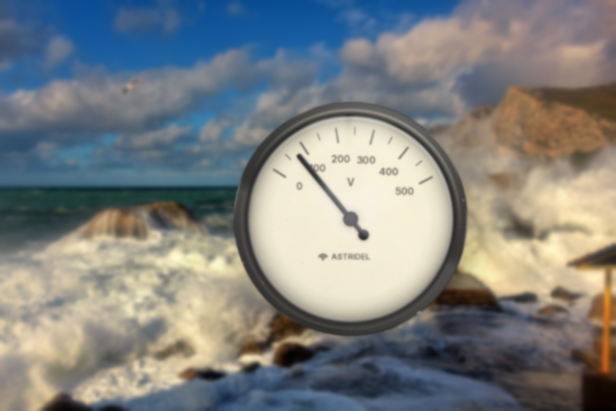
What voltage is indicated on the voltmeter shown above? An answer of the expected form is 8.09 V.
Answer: 75 V
